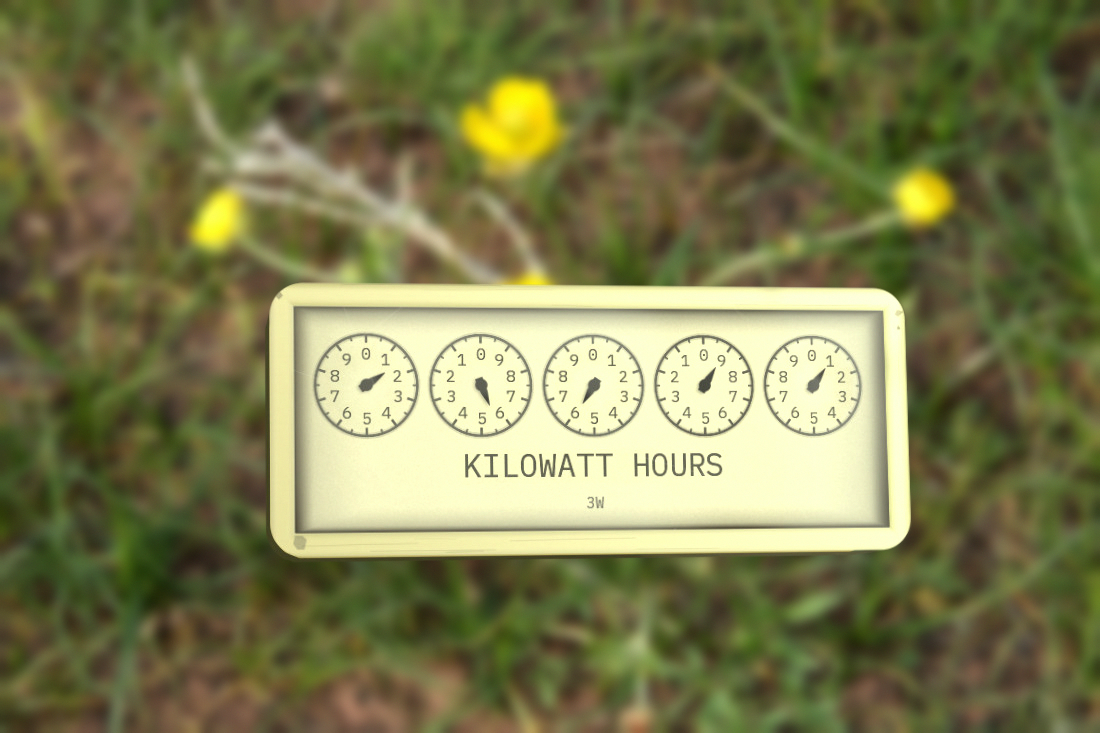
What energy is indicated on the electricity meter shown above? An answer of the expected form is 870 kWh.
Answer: 15591 kWh
